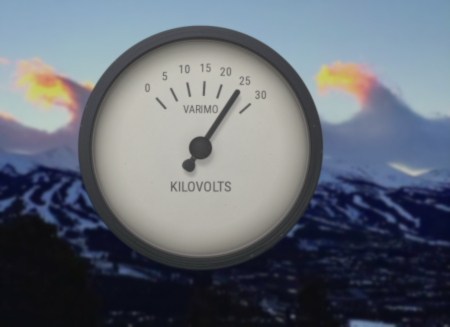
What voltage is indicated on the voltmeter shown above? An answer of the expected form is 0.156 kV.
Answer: 25 kV
